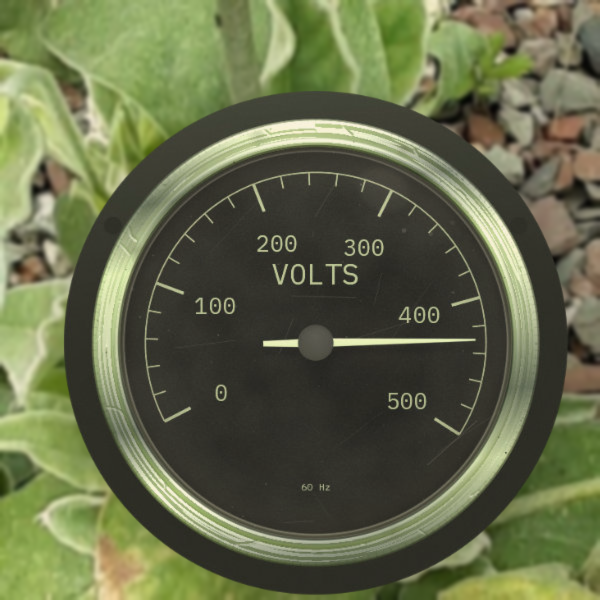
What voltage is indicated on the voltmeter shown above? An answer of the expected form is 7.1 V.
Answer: 430 V
